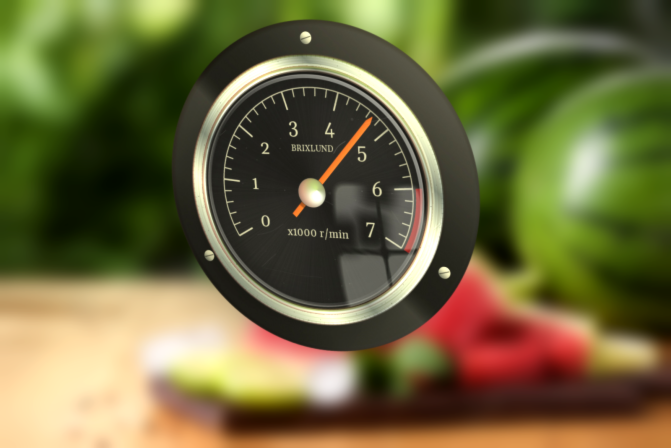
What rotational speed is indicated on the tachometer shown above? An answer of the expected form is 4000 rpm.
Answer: 4700 rpm
